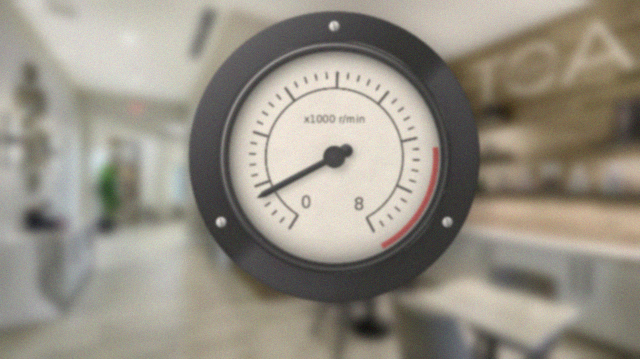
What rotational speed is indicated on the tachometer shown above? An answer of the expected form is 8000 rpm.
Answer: 800 rpm
